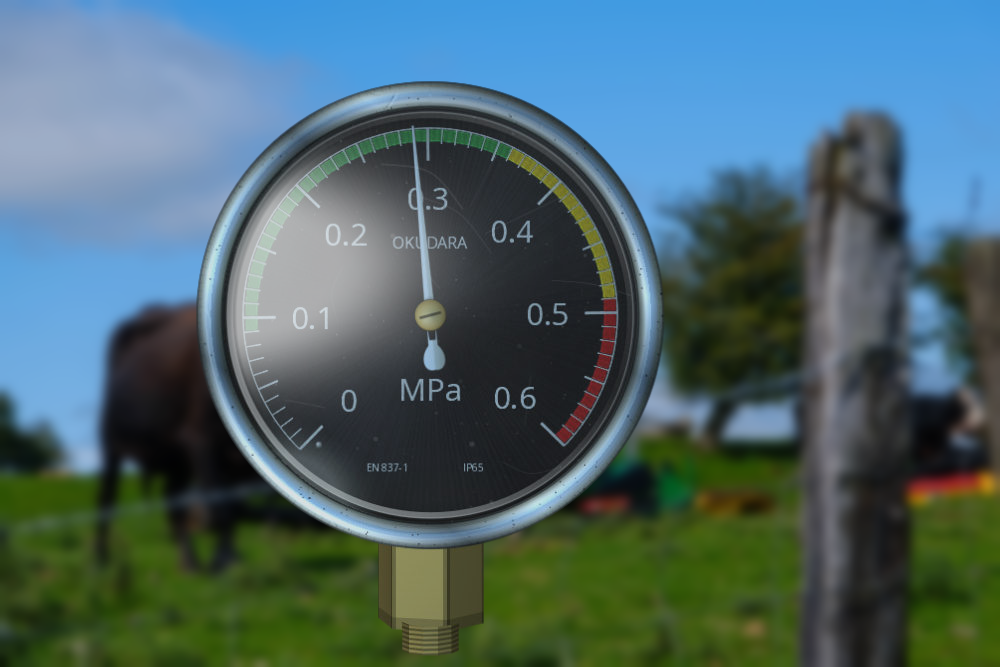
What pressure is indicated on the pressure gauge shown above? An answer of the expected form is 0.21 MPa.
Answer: 0.29 MPa
